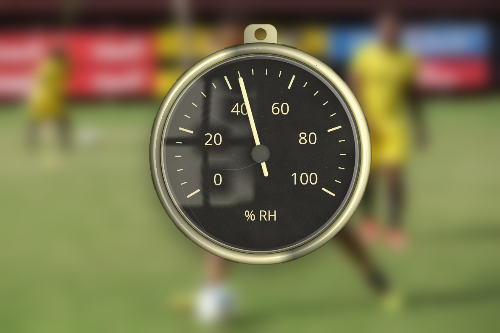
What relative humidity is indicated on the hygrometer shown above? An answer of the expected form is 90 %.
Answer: 44 %
